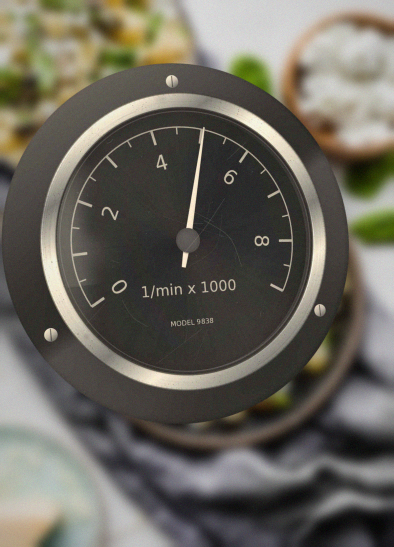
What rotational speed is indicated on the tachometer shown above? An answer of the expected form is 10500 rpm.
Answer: 5000 rpm
